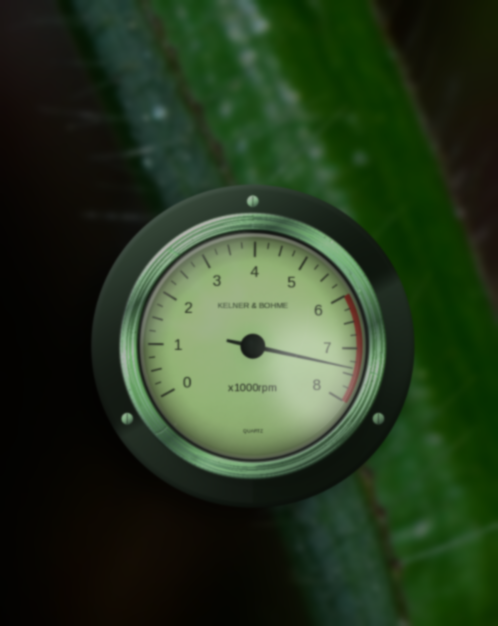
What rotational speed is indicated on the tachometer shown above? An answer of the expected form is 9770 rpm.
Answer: 7375 rpm
